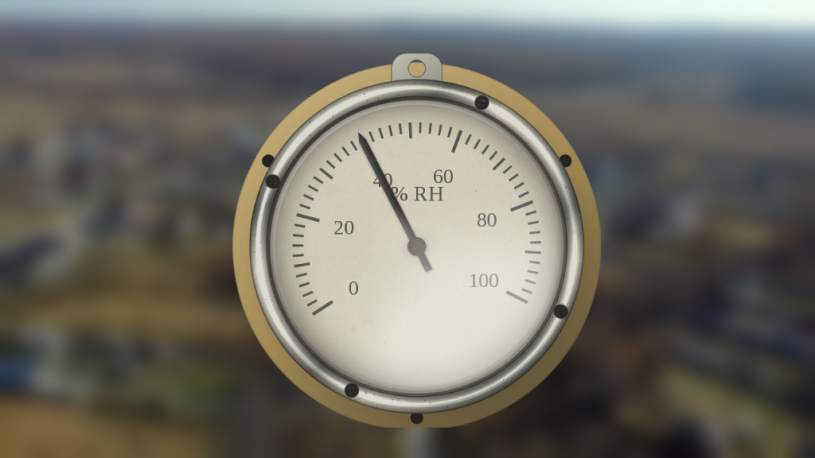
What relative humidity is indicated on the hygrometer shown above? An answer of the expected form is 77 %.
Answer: 40 %
